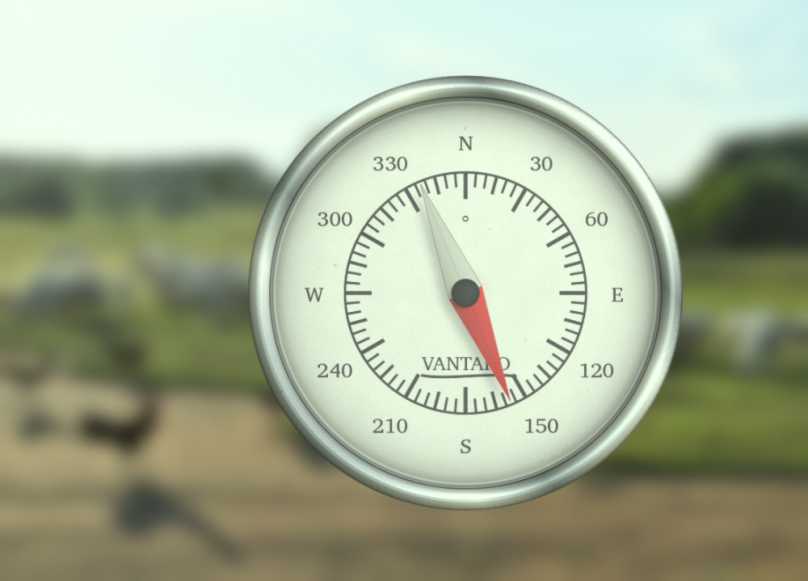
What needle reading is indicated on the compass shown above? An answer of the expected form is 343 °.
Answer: 157.5 °
